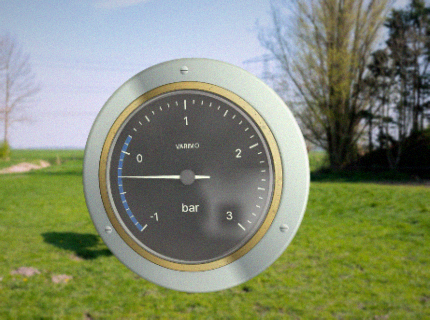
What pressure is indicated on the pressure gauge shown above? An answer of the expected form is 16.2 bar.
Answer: -0.3 bar
